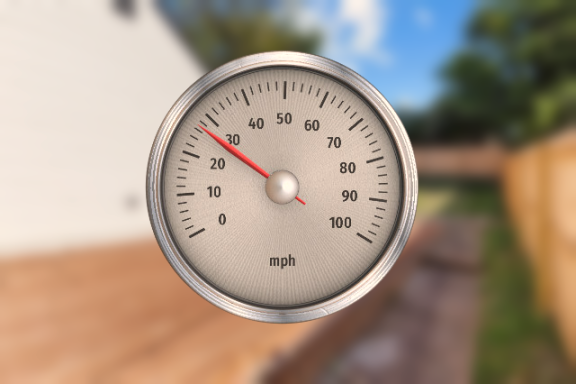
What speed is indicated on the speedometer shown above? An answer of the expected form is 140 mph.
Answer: 27 mph
